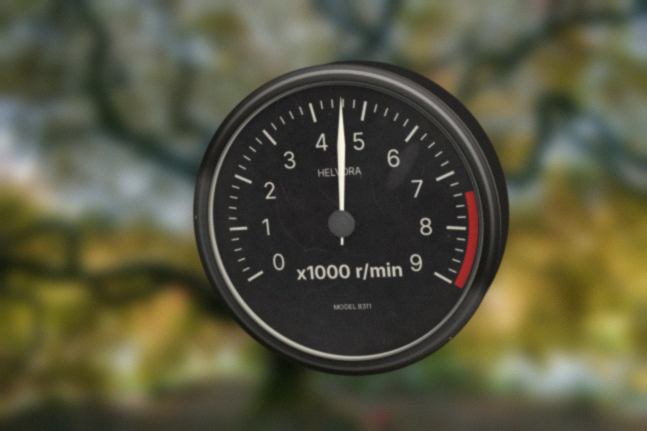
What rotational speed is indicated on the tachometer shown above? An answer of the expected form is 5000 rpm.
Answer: 4600 rpm
